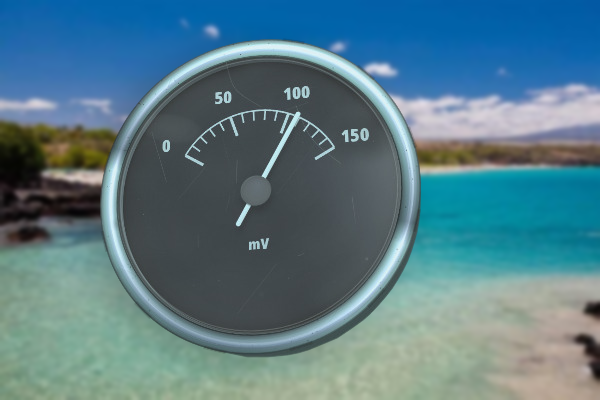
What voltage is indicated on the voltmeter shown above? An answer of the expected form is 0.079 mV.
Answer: 110 mV
